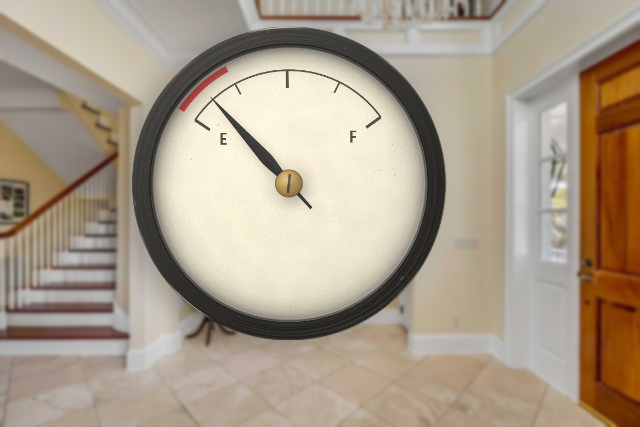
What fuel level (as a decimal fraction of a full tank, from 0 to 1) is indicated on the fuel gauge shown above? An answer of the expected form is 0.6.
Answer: 0.125
